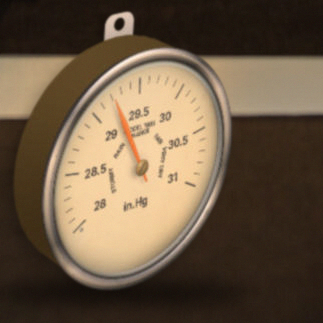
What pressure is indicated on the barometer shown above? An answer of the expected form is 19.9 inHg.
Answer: 29.2 inHg
